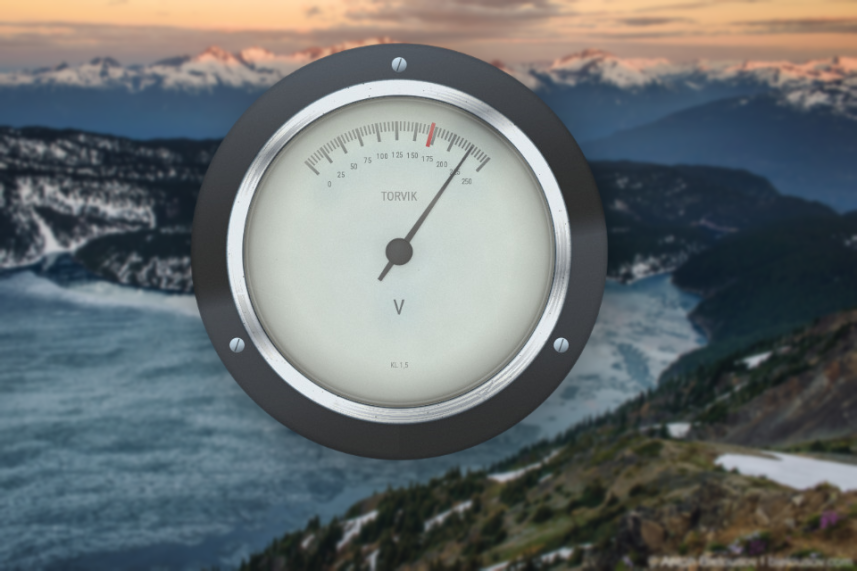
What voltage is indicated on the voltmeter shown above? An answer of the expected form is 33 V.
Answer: 225 V
